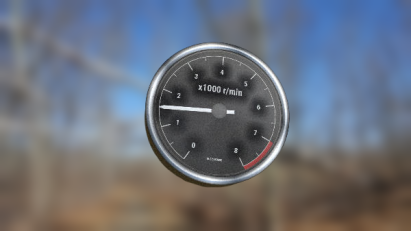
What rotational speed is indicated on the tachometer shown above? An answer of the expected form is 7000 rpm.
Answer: 1500 rpm
